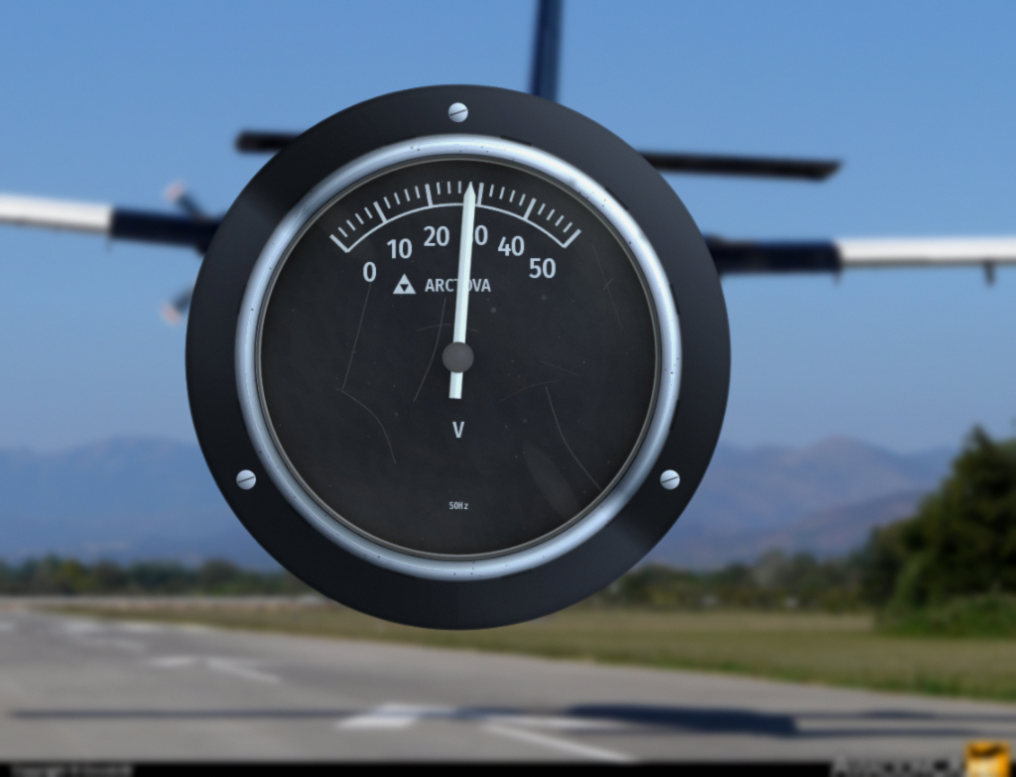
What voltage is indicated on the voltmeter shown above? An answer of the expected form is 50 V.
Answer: 28 V
